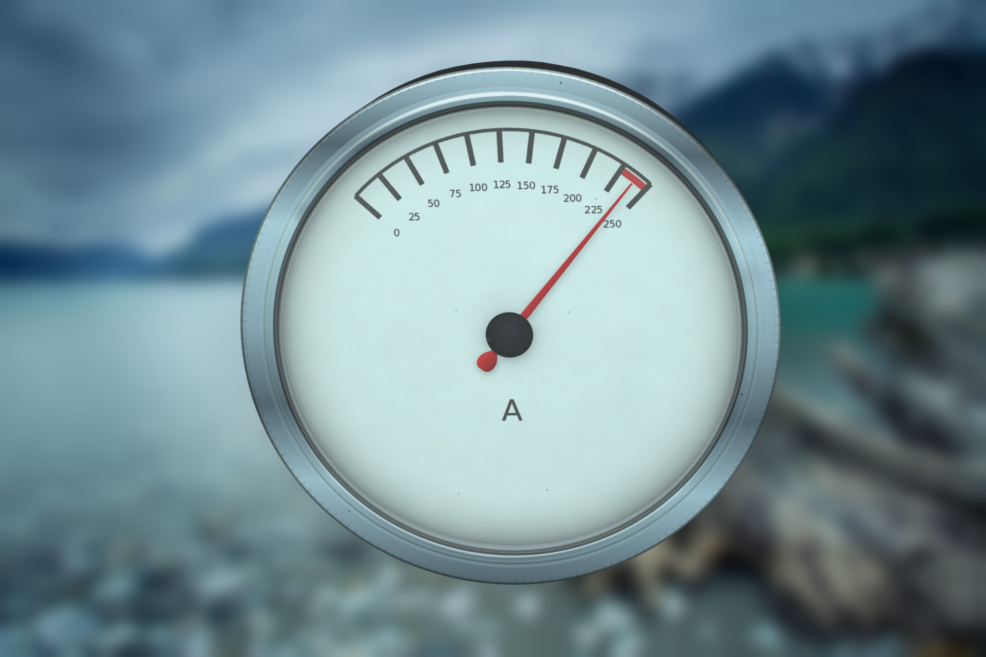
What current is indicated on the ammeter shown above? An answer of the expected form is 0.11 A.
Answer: 237.5 A
